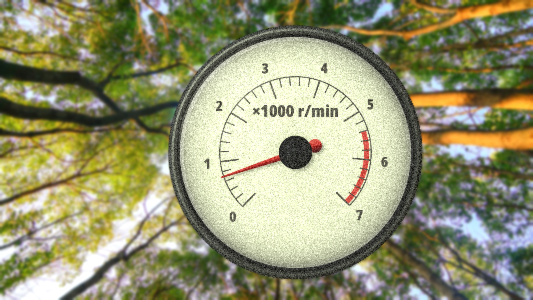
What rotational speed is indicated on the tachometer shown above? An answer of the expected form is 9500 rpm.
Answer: 700 rpm
